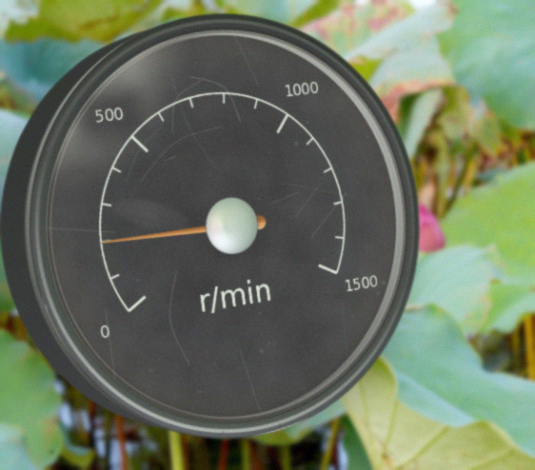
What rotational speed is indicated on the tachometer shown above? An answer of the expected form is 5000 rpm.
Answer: 200 rpm
